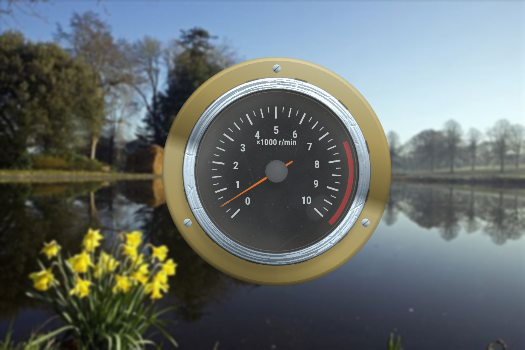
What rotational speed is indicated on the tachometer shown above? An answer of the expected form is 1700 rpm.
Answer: 500 rpm
